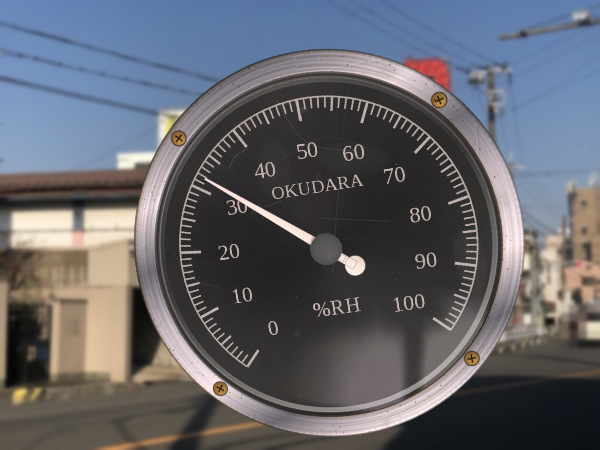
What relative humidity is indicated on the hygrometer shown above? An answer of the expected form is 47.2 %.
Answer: 32 %
